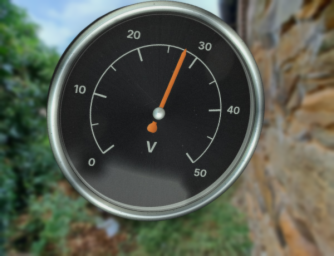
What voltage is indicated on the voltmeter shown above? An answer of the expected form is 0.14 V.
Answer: 27.5 V
